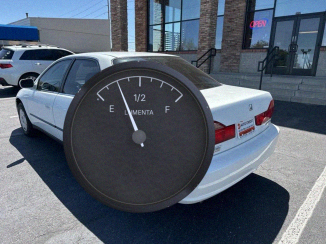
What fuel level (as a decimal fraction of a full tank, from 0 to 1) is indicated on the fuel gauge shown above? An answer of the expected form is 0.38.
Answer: 0.25
